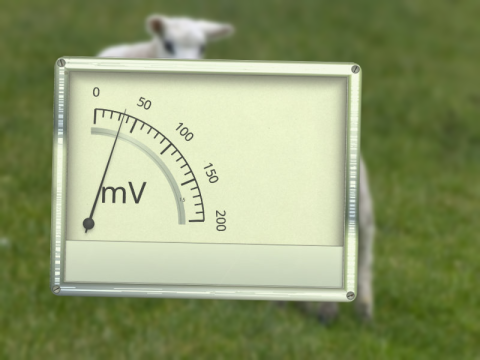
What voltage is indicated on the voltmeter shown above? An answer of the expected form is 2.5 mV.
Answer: 35 mV
